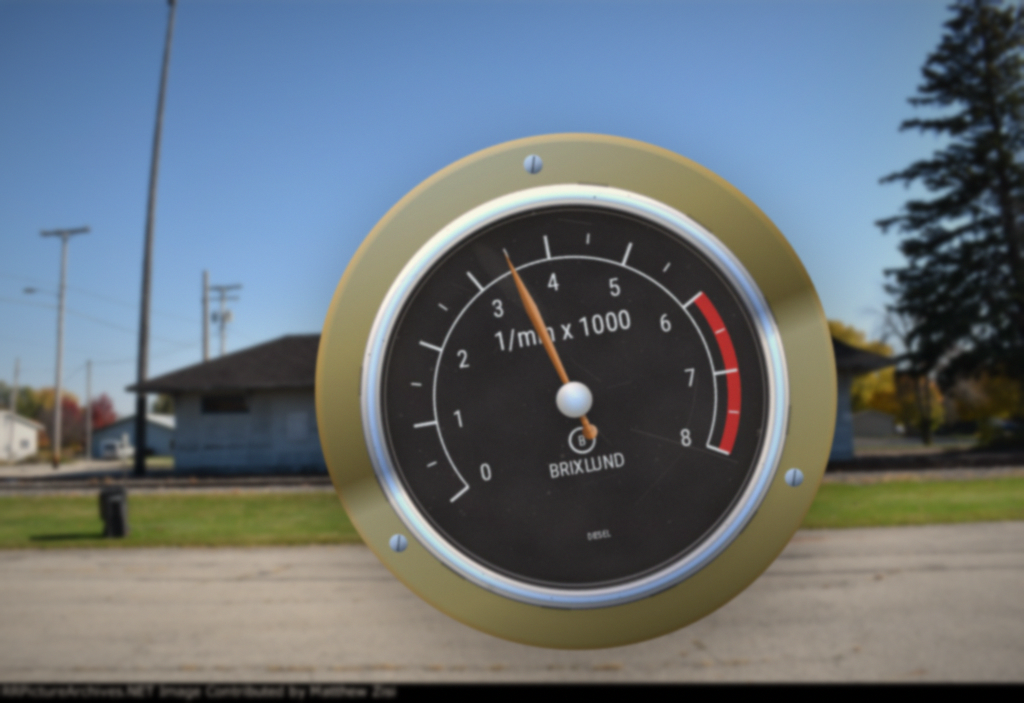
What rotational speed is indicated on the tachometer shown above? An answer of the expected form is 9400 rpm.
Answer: 3500 rpm
